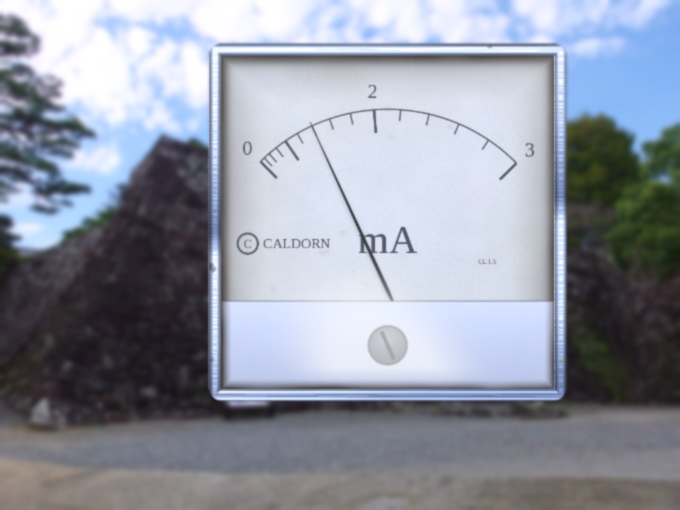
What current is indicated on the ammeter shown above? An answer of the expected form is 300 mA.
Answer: 1.4 mA
